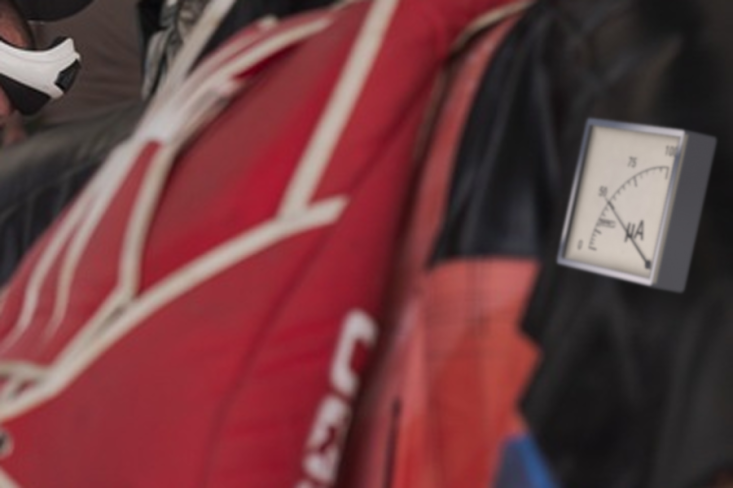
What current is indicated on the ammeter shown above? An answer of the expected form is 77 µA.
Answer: 50 µA
